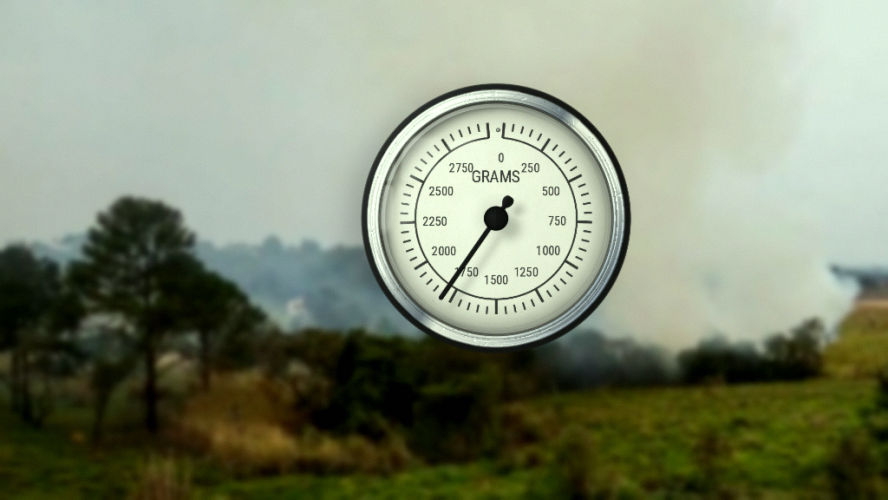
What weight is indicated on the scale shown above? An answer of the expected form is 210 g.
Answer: 1800 g
